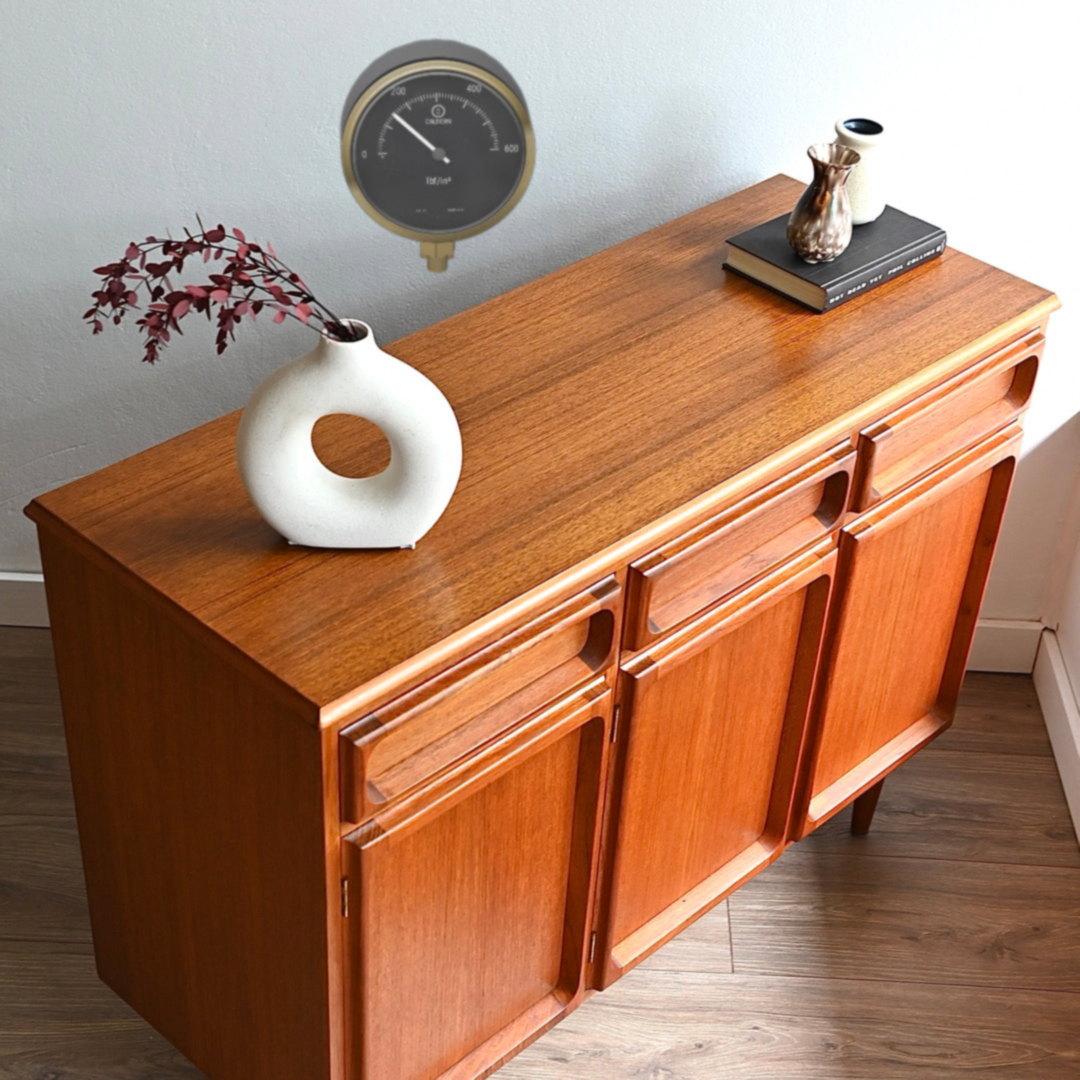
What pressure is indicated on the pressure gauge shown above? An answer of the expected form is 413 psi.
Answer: 150 psi
